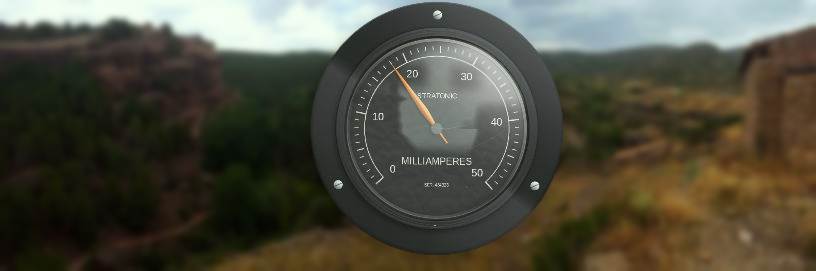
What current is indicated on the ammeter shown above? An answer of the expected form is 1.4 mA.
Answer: 18 mA
